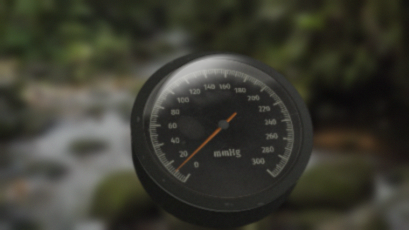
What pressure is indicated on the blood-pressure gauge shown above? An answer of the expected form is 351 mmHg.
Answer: 10 mmHg
